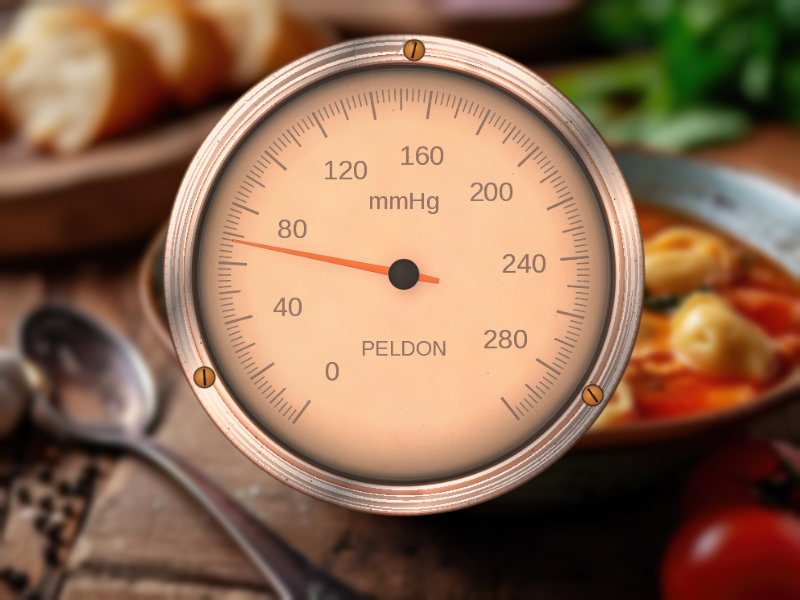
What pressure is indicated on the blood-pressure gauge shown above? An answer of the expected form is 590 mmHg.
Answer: 68 mmHg
